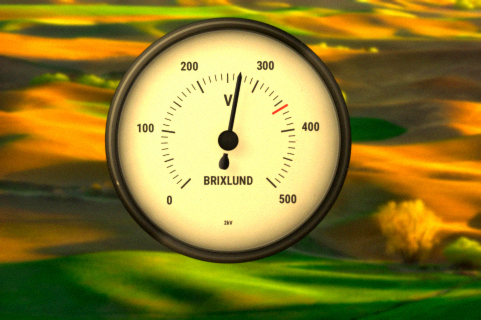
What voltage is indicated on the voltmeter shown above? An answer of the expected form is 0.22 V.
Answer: 270 V
